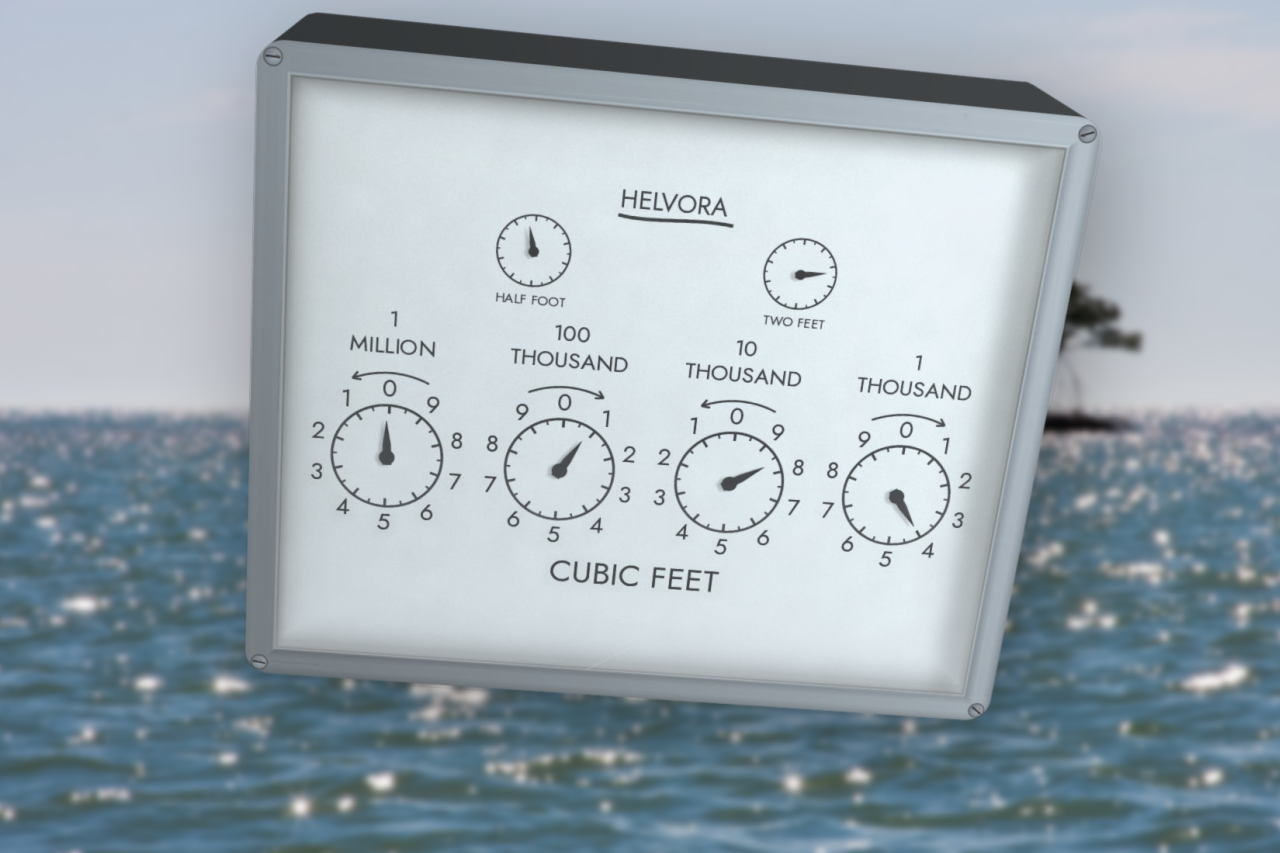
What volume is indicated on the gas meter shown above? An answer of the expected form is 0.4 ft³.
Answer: 8400 ft³
